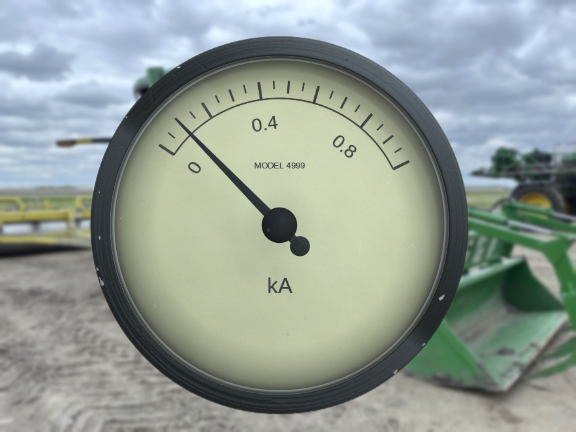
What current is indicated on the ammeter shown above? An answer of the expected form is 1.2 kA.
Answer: 0.1 kA
